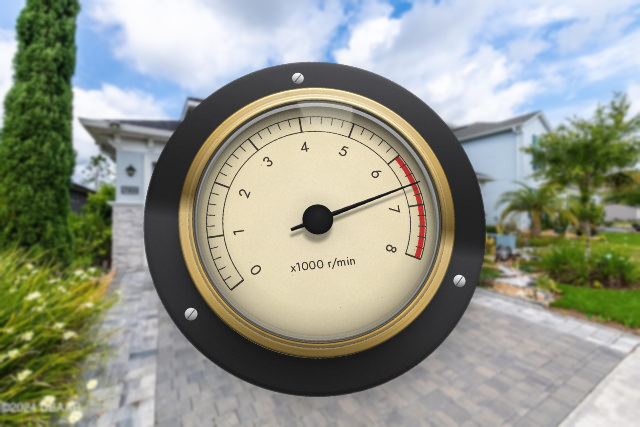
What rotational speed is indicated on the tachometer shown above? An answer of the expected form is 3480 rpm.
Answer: 6600 rpm
